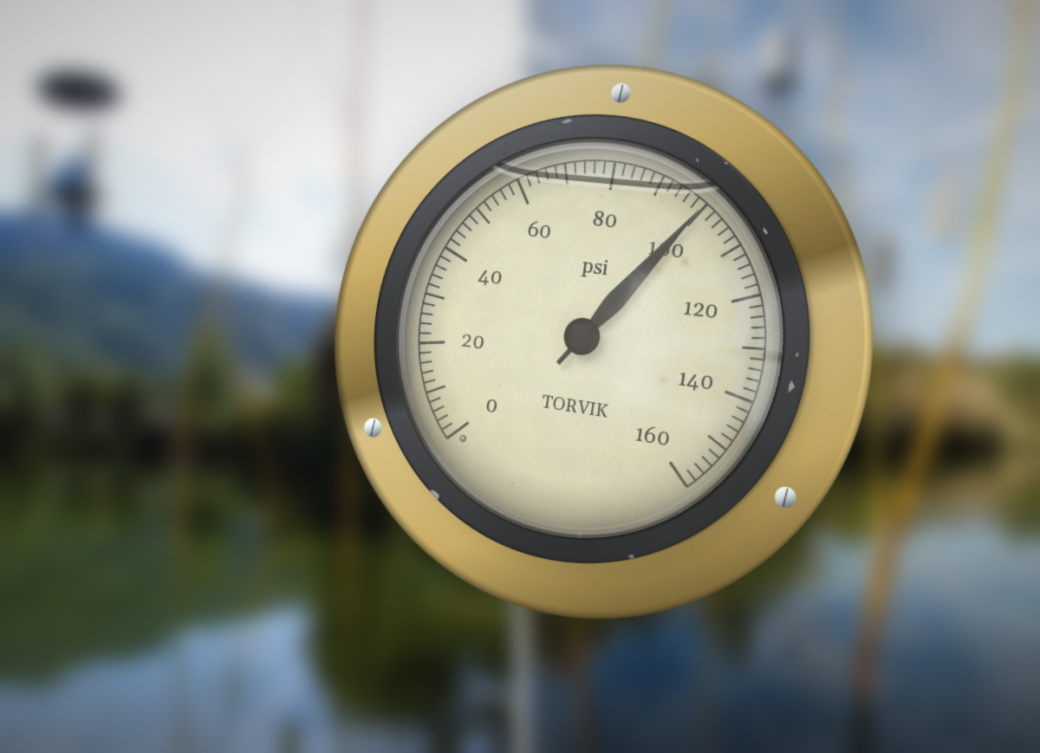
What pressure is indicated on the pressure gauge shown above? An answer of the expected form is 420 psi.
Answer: 100 psi
